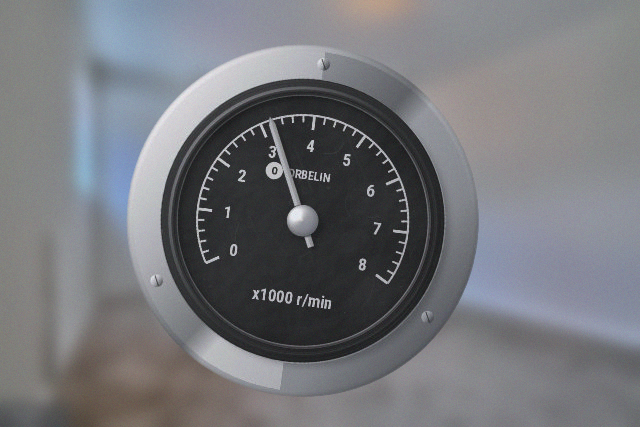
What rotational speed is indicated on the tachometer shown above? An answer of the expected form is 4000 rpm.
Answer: 3200 rpm
